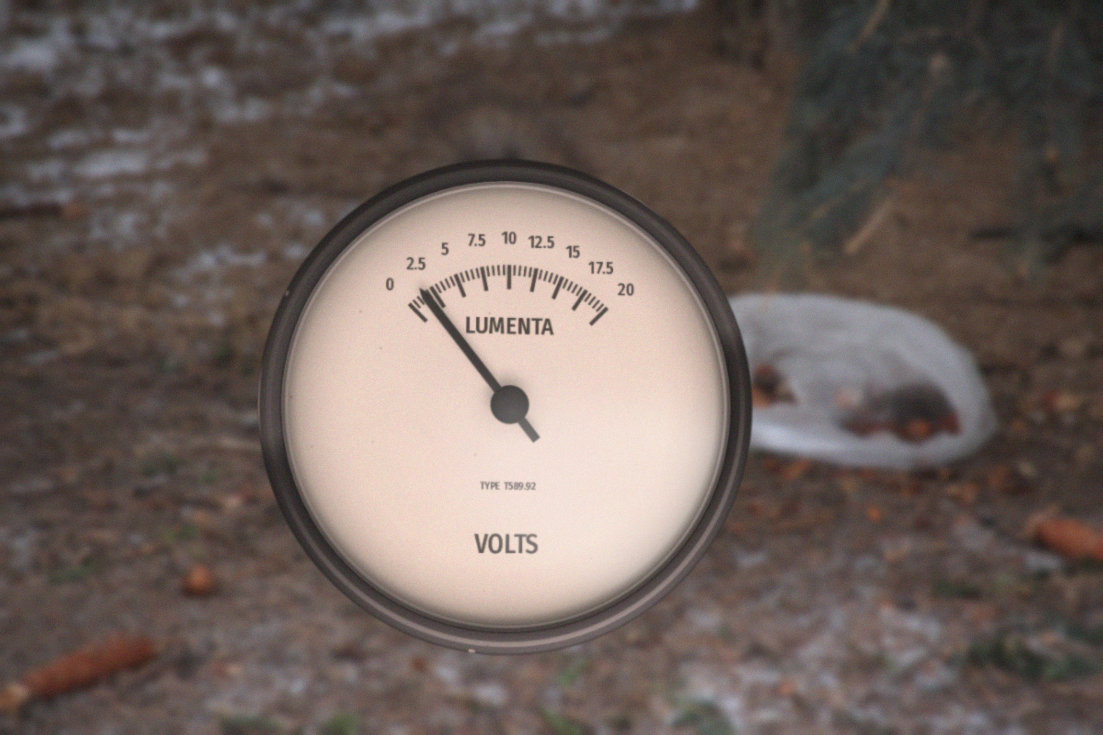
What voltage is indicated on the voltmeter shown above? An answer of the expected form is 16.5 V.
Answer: 1.5 V
